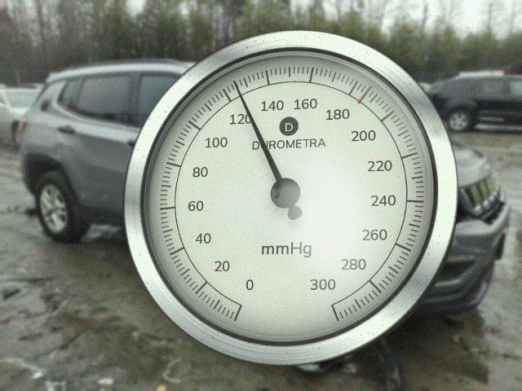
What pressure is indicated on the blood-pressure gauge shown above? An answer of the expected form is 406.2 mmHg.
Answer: 126 mmHg
